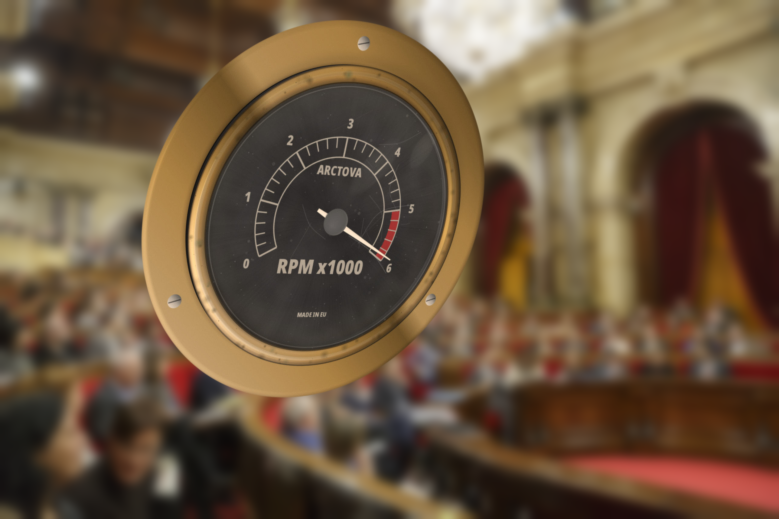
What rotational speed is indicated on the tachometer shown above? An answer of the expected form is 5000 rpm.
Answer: 5900 rpm
